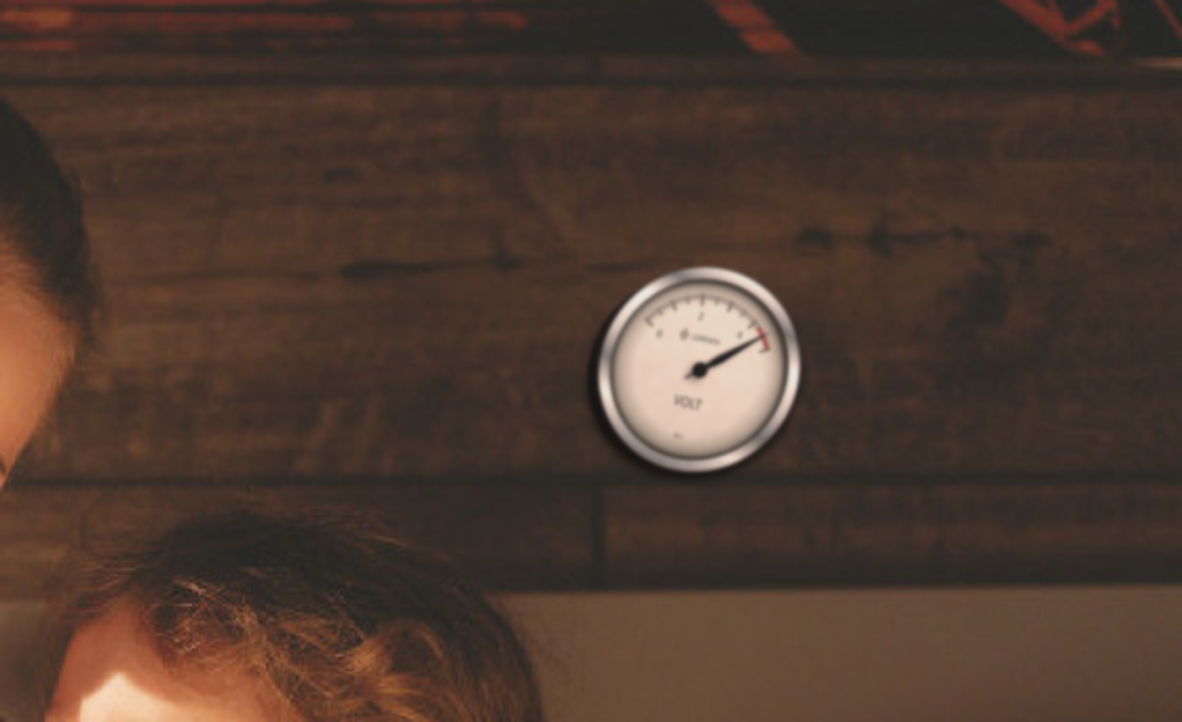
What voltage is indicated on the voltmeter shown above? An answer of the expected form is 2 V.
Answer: 4.5 V
